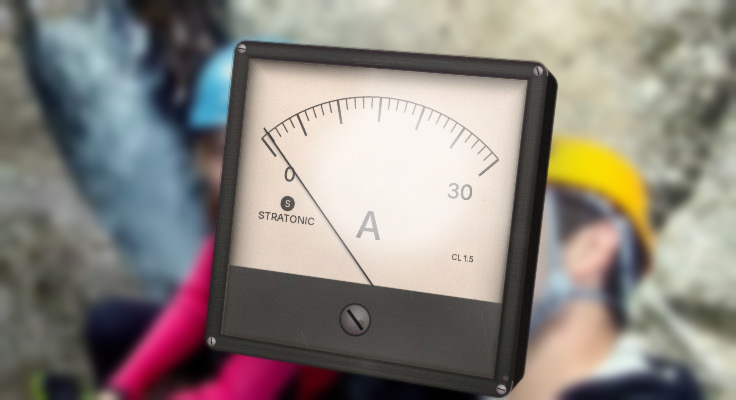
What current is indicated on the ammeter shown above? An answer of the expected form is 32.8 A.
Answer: 1 A
